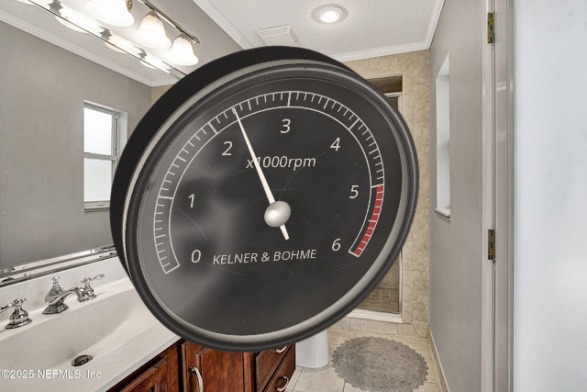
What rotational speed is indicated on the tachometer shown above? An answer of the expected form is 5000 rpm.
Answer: 2300 rpm
